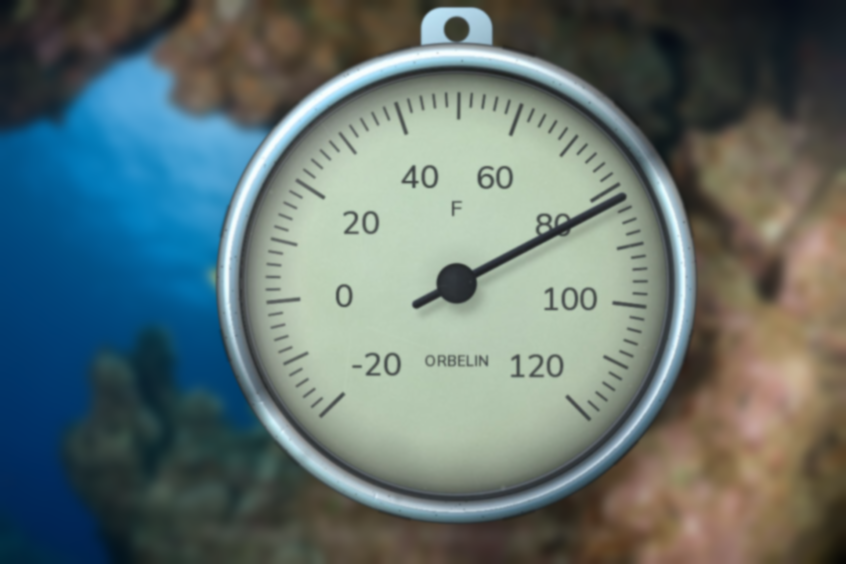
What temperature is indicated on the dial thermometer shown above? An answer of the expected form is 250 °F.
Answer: 82 °F
